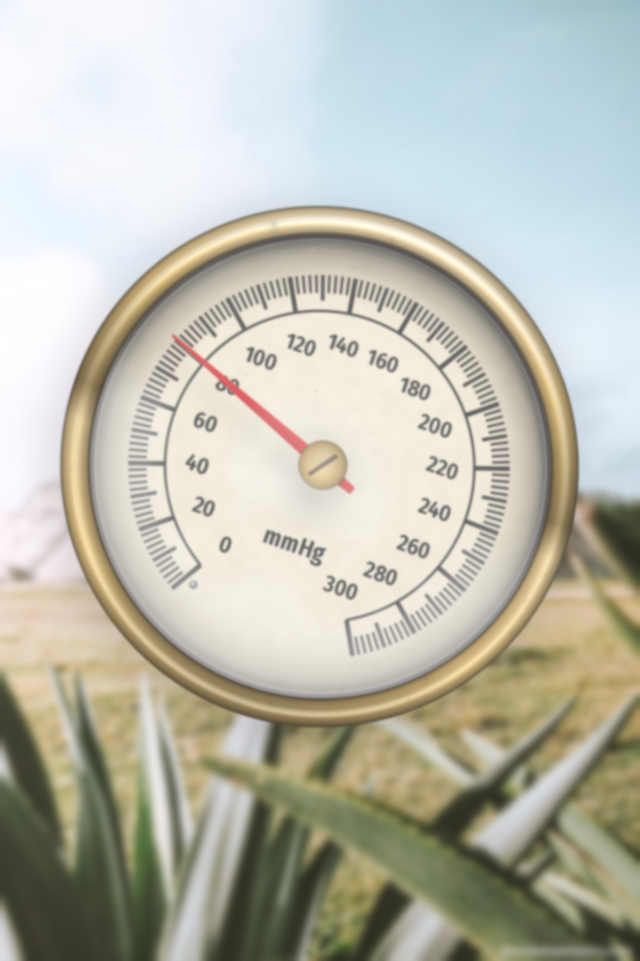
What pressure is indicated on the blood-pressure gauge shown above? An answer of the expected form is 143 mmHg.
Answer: 80 mmHg
